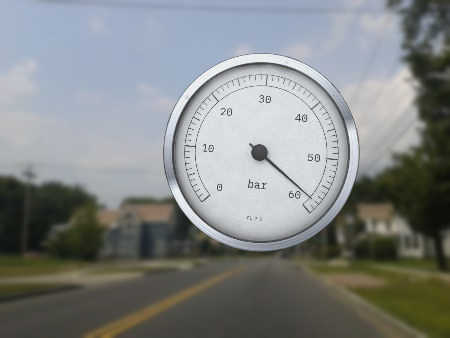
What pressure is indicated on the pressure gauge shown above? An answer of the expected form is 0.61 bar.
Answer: 58 bar
